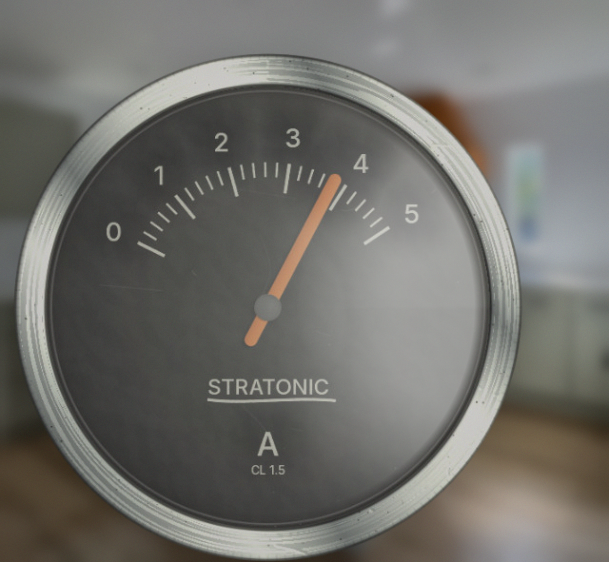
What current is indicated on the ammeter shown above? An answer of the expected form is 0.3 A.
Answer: 3.8 A
